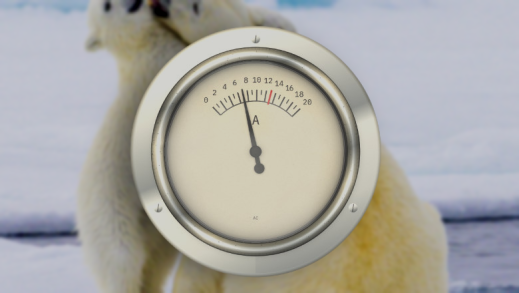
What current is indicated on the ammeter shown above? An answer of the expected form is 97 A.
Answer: 7 A
